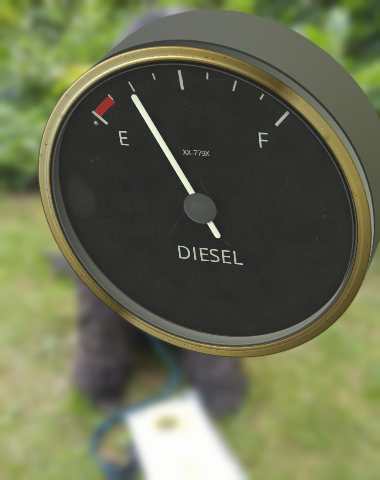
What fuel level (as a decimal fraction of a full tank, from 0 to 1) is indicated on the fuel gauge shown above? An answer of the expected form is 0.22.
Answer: 0.25
